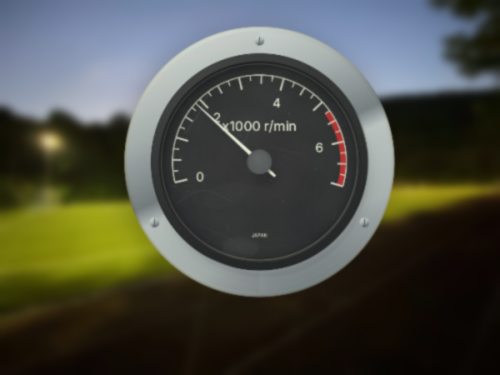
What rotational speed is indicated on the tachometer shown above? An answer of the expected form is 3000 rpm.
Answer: 1875 rpm
